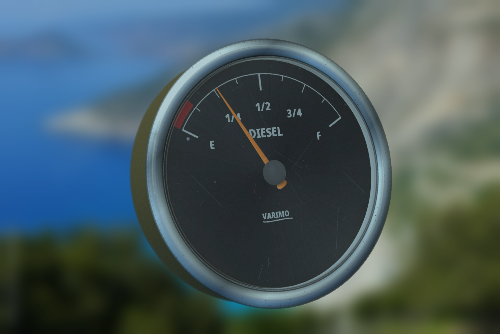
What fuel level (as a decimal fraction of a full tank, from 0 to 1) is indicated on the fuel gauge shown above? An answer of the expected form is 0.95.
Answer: 0.25
